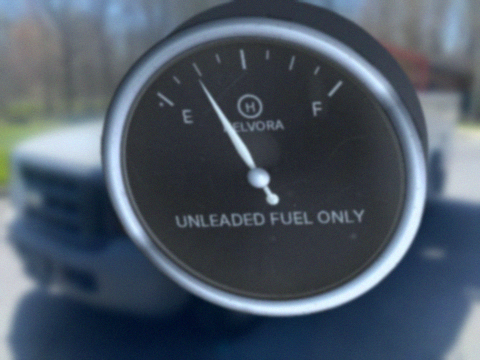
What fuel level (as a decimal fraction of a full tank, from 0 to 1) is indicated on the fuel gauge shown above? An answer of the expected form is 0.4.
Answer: 0.25
